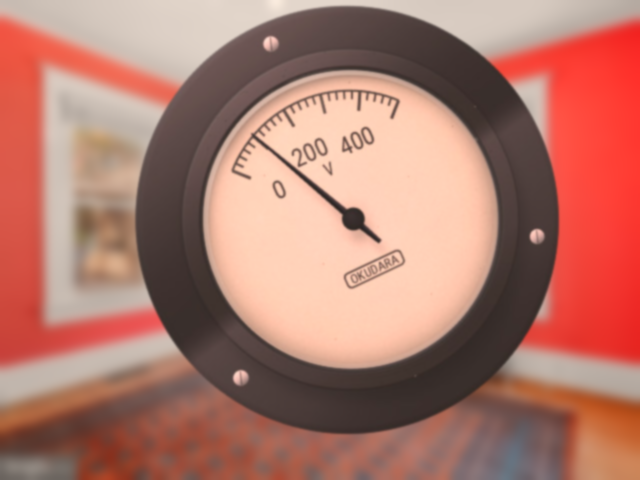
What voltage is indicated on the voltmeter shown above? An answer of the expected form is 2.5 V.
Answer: 100 V
